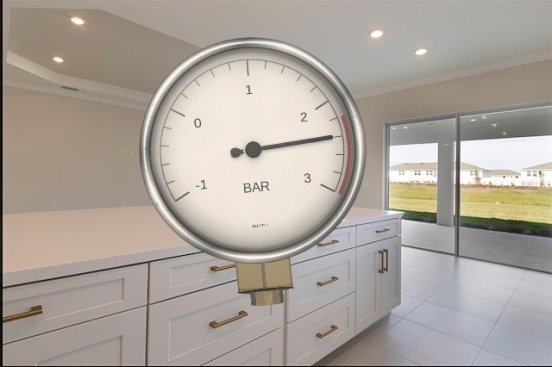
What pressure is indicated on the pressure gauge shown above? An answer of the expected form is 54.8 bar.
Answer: 2.4 bar
